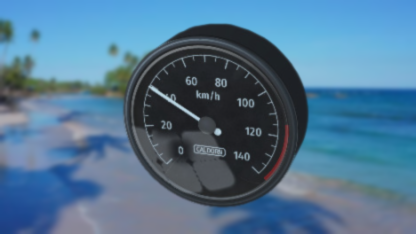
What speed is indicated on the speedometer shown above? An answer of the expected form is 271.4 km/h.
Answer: 40 km/h
